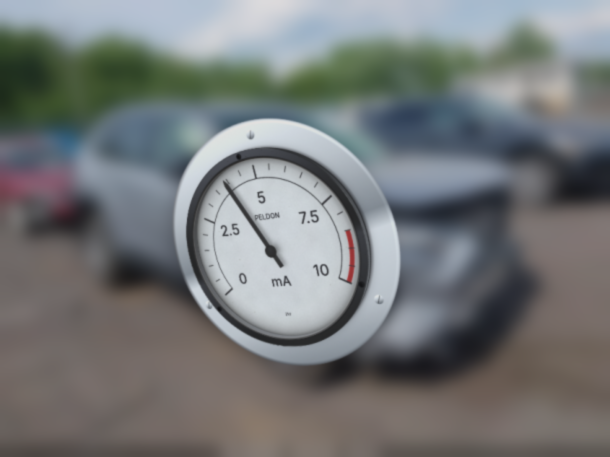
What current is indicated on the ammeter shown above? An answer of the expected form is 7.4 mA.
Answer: 4 mA
